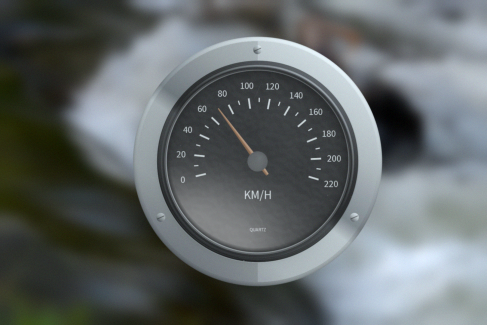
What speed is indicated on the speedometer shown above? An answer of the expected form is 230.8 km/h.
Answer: 70 km/h
